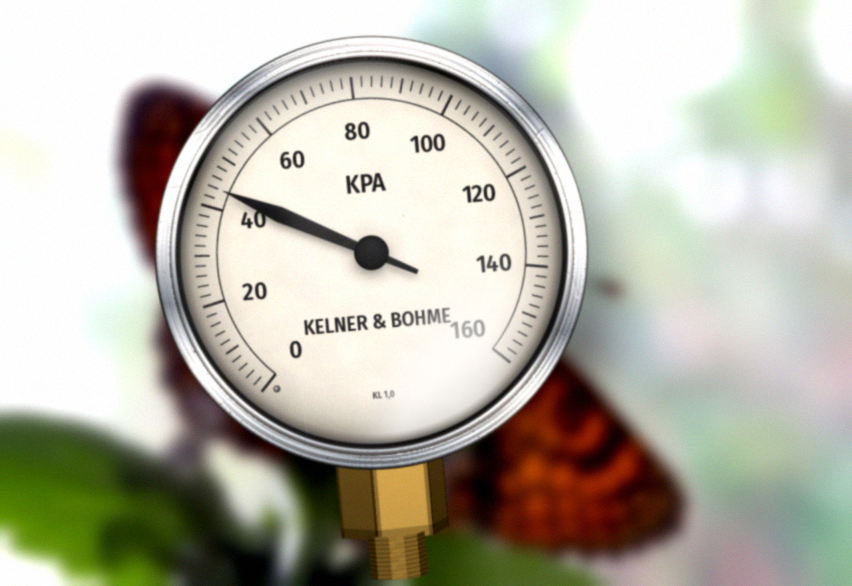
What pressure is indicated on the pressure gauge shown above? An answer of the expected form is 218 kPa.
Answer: 44 kPa
